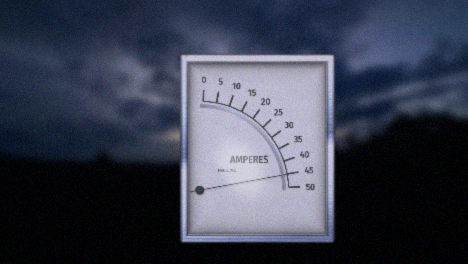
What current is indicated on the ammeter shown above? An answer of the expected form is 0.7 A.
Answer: 45 A
